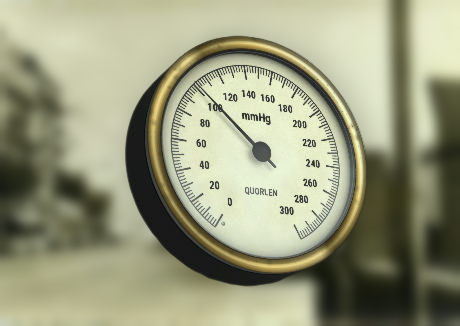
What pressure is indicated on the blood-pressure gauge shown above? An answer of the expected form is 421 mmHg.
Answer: 100 mmHg
